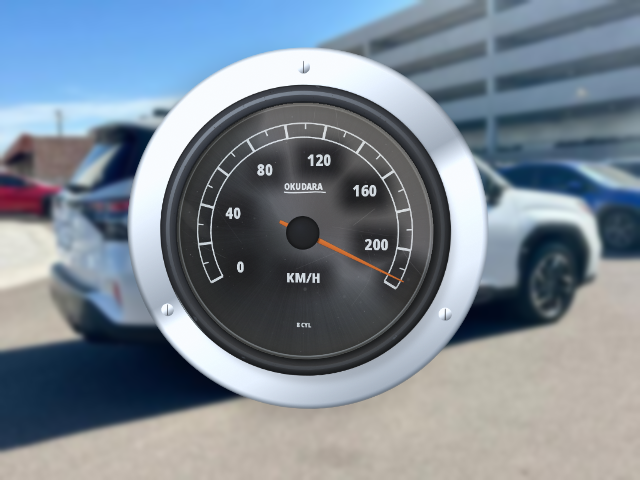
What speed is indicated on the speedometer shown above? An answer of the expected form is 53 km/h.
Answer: 215 km/h
